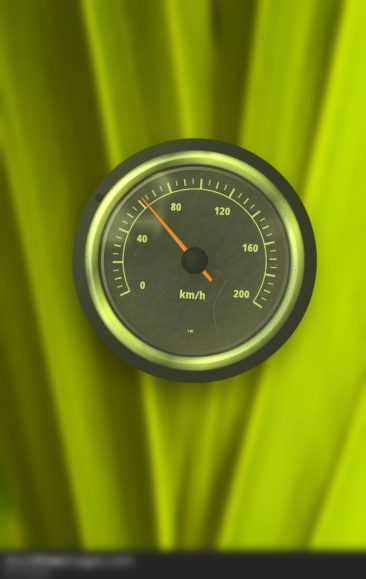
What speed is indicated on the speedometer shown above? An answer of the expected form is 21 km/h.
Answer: 62.5 km/h
